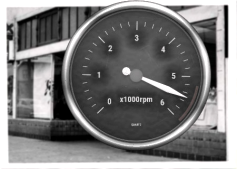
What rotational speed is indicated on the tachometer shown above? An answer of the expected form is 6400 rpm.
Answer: 5500 rpm
